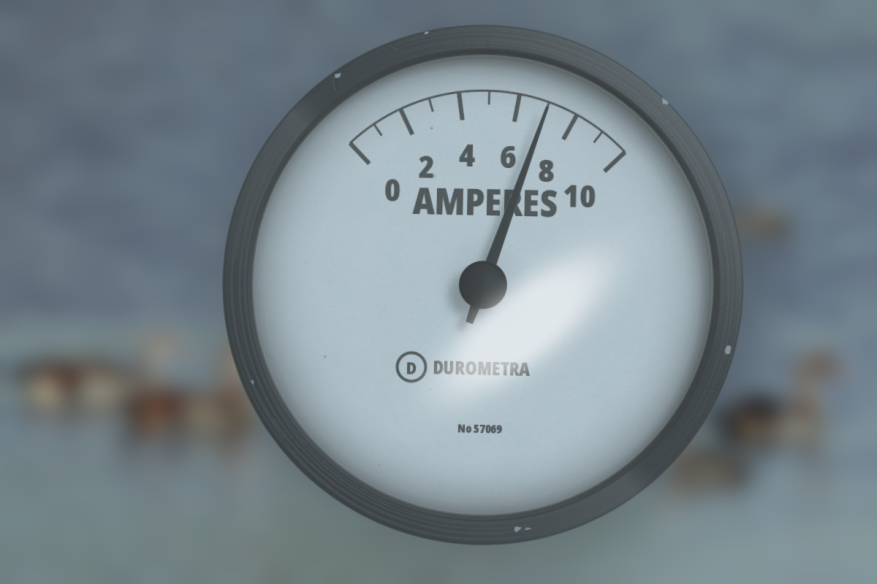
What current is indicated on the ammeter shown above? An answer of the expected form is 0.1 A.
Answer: 7 A
